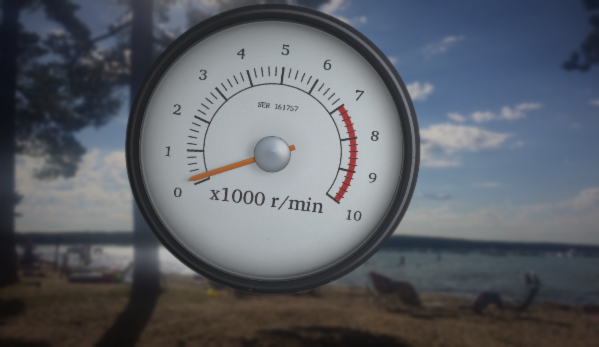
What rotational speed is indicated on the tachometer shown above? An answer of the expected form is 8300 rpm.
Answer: 200 rpm
